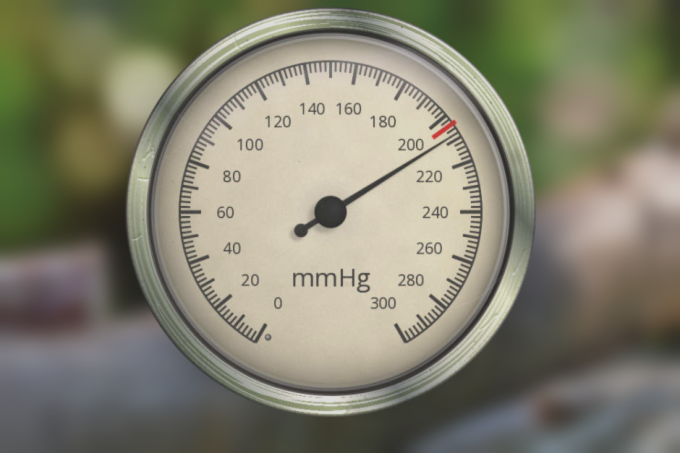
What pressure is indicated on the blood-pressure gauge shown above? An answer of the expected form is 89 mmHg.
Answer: 208 mmHg
